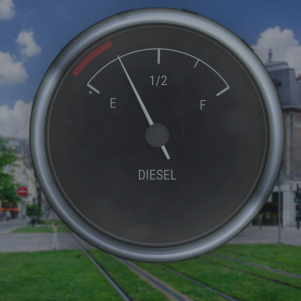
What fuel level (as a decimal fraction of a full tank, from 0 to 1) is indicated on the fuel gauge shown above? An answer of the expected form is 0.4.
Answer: 0.25
